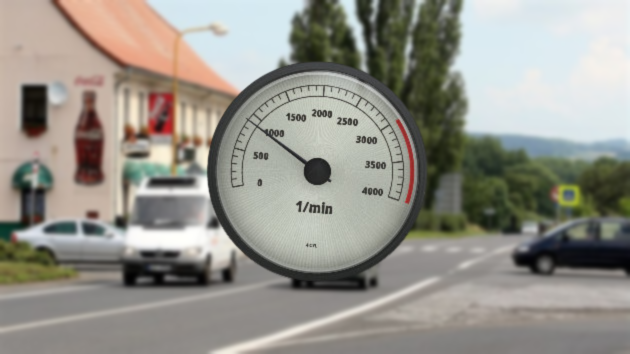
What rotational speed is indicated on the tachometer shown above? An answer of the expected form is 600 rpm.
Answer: 900 rpm
